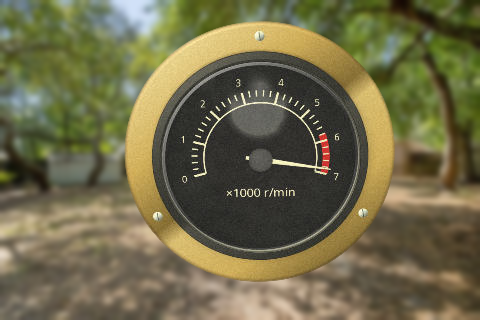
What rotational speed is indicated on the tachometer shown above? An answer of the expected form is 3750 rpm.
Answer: 6800 rpm
